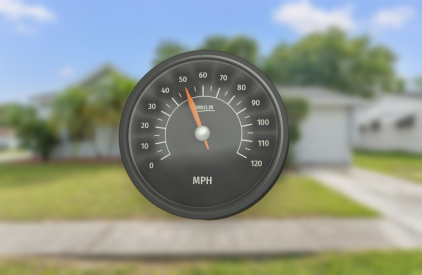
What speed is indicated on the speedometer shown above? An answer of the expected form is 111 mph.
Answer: 50 mph
